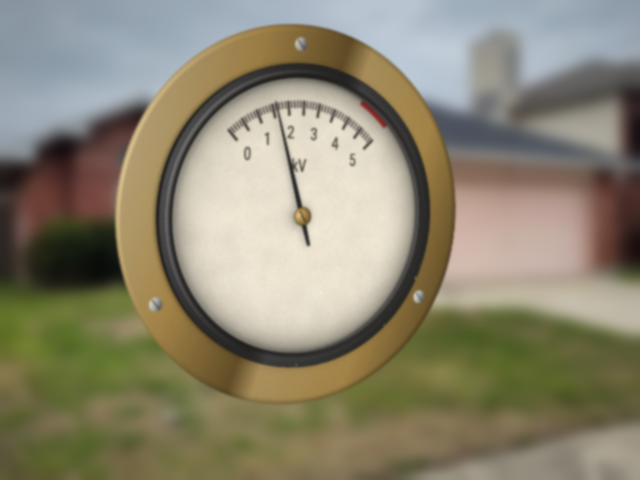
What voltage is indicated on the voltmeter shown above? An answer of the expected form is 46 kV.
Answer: 1.5 kV
